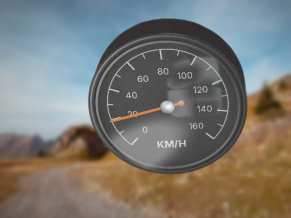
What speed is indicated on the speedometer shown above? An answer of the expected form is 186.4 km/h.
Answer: 20 km/h
